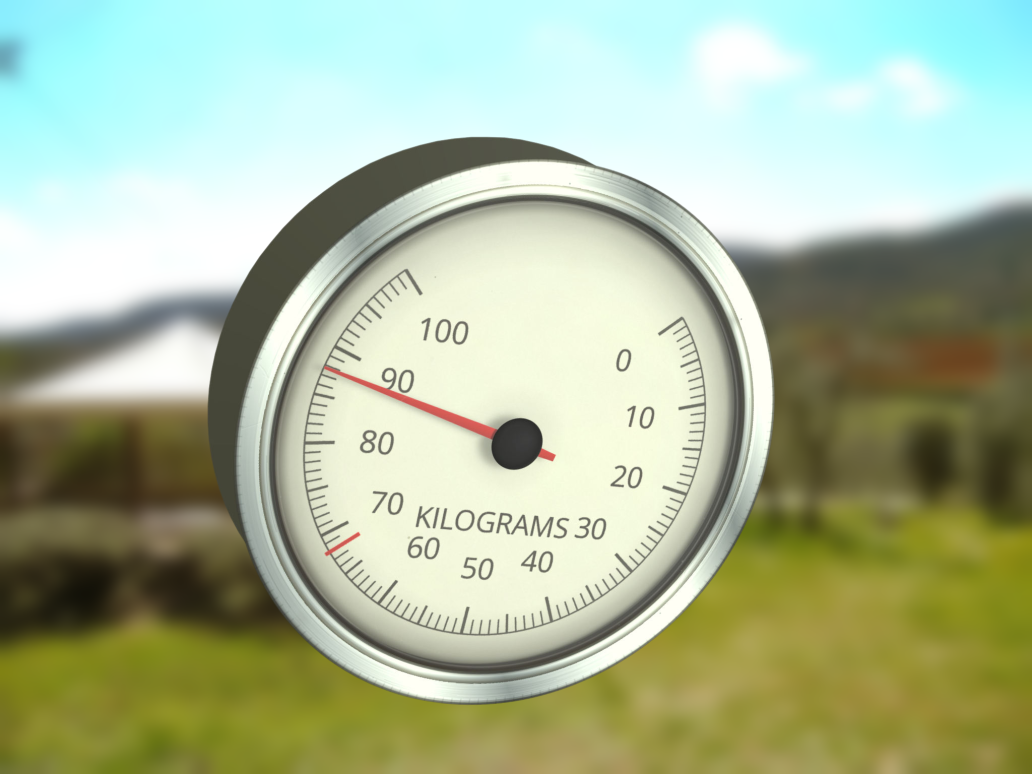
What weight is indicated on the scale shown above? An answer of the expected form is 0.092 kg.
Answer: 88 kg
